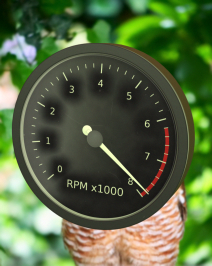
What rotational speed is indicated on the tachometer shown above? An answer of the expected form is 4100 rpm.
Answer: 7800 rpm
